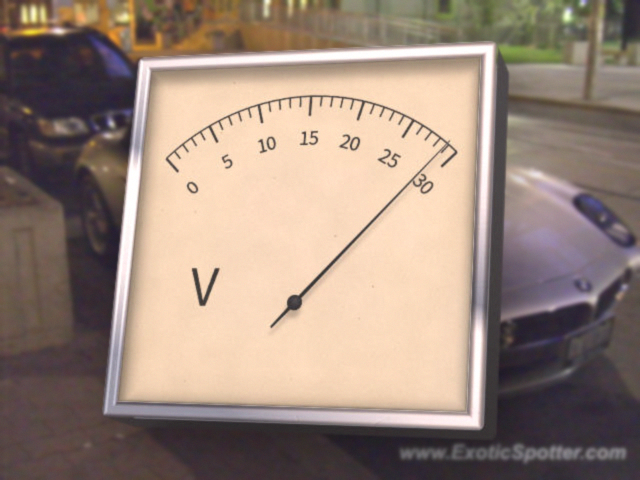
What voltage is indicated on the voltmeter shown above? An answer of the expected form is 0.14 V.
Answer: 29 V
